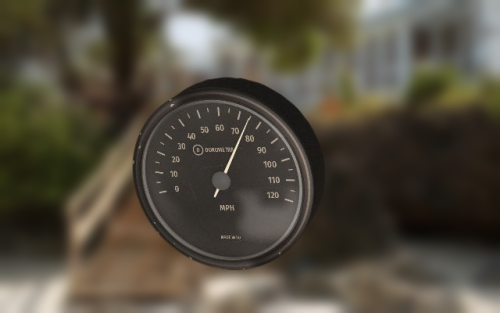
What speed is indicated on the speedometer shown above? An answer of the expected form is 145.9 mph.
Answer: 75 mph
